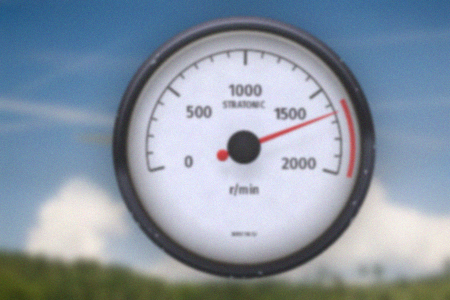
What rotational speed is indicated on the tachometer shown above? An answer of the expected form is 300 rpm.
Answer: 1650 rpm
